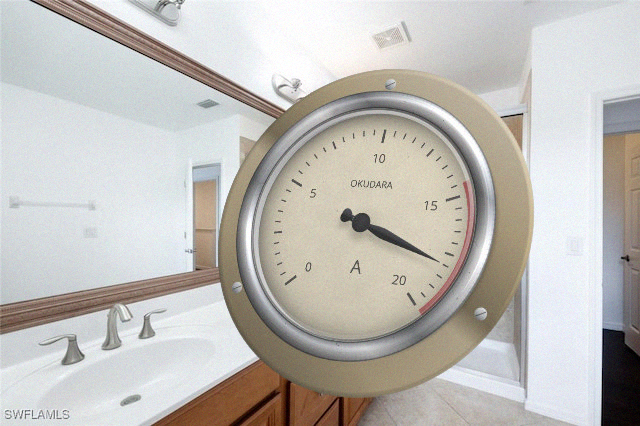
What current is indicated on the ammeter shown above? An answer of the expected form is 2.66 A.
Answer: 18 A
